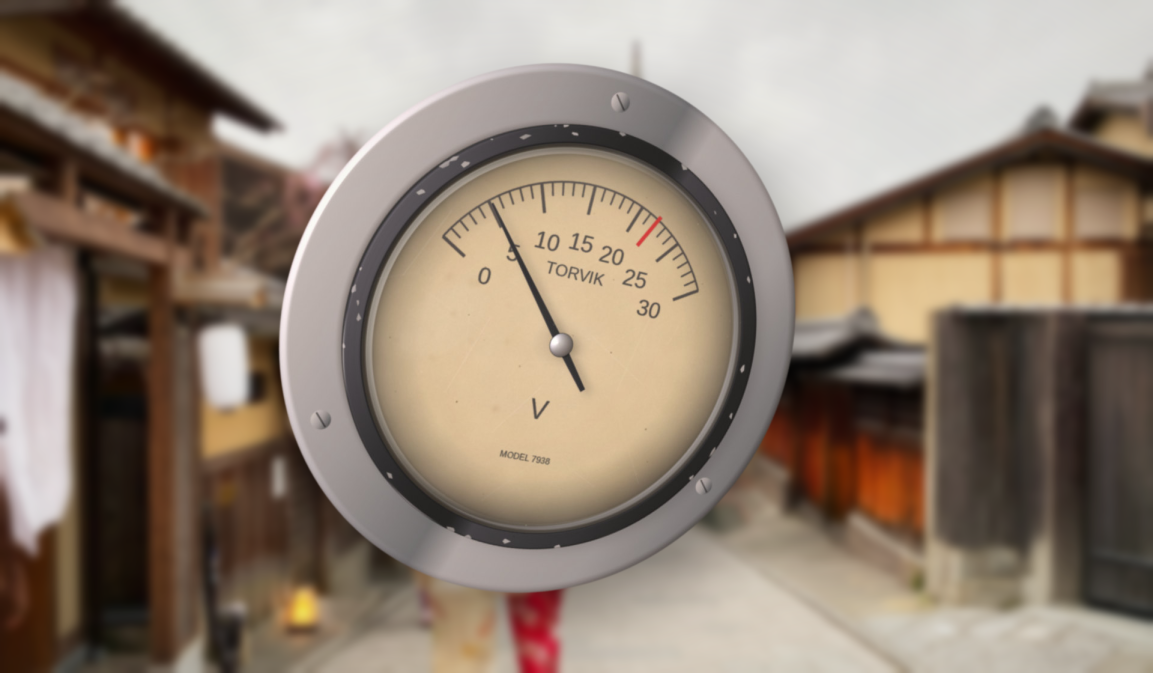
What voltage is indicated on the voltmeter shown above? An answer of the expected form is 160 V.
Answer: 5 V
